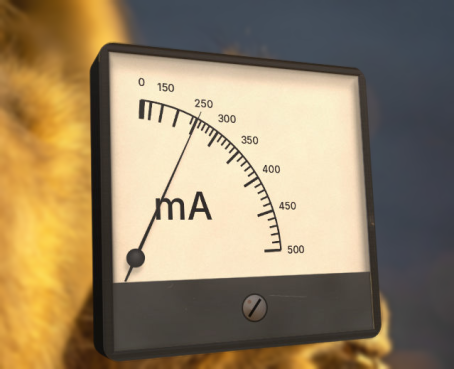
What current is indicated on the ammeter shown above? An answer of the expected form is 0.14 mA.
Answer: 250 mA
